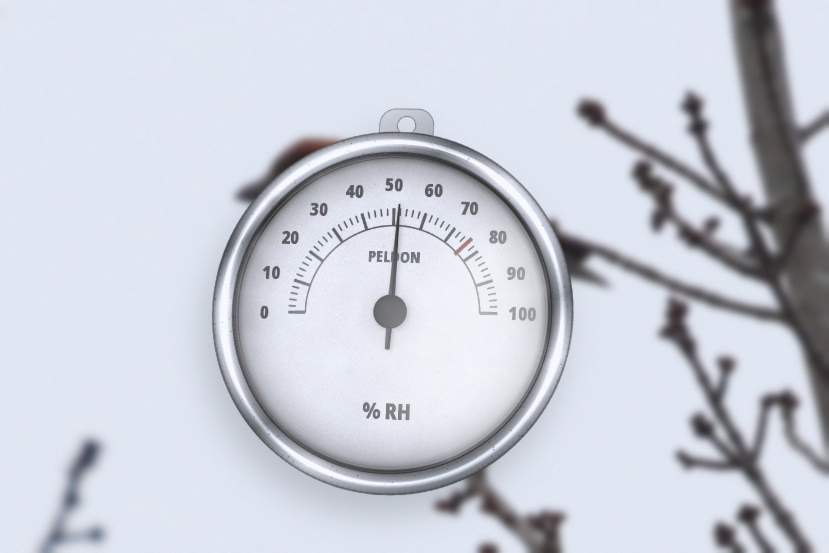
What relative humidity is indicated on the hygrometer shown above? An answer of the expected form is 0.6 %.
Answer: 52 %
